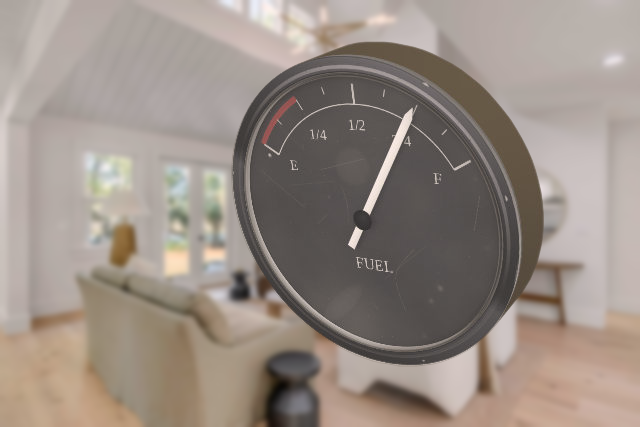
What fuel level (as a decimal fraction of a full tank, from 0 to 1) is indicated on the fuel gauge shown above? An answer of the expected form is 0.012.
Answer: 0.75
